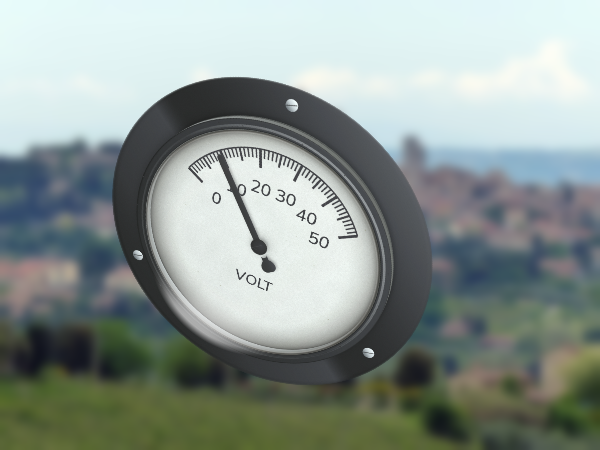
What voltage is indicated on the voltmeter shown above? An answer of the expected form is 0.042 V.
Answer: 10 V
